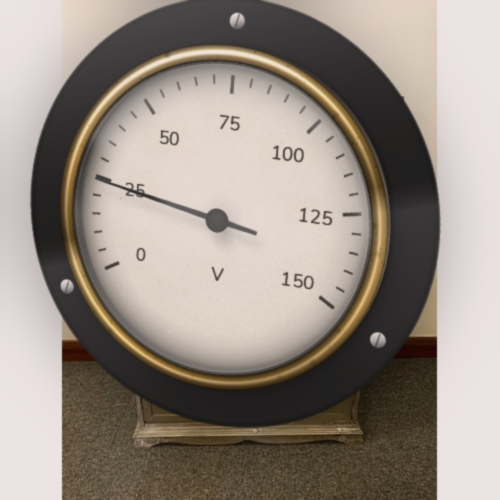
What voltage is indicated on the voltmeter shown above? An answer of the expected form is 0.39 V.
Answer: 25 V
